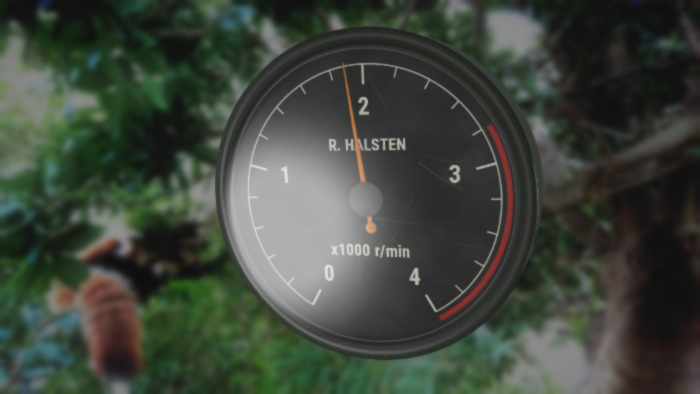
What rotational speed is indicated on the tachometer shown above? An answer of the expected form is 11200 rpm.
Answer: 1900 rpm
